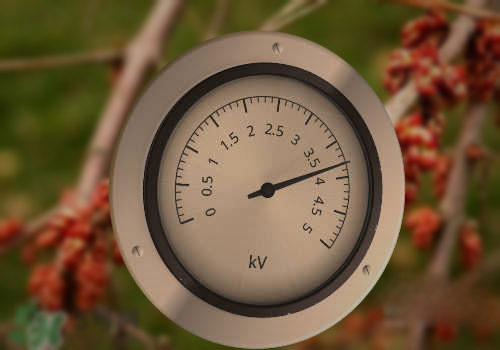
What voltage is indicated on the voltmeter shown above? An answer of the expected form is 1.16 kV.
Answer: 3.8 kV
